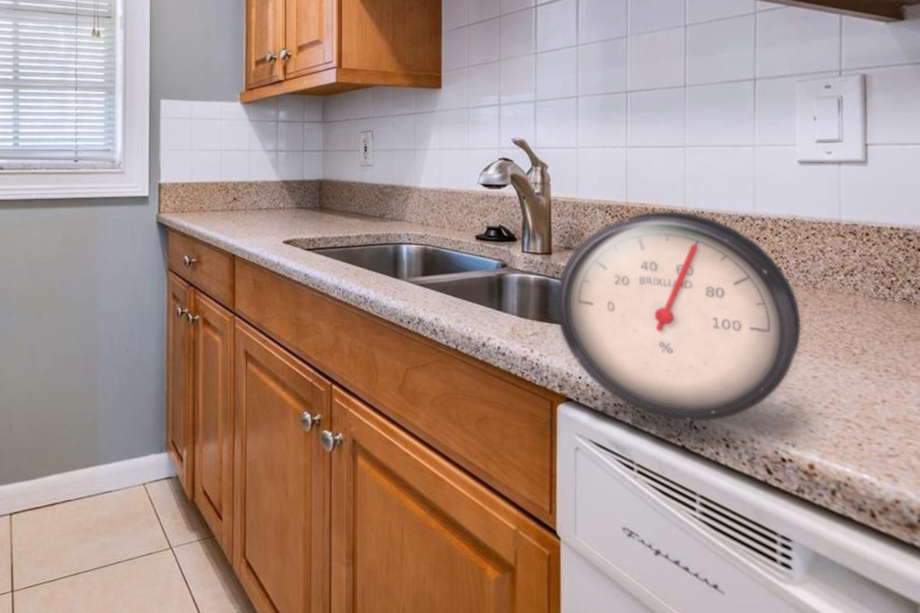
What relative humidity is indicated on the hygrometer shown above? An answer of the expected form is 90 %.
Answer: 60 %
